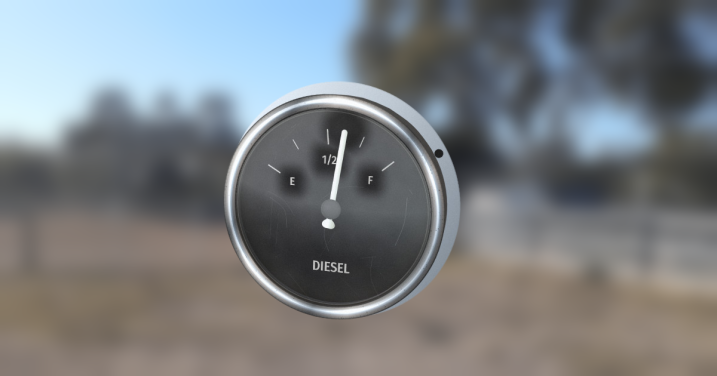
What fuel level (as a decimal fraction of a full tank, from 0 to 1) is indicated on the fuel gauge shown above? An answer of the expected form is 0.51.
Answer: 0.625
